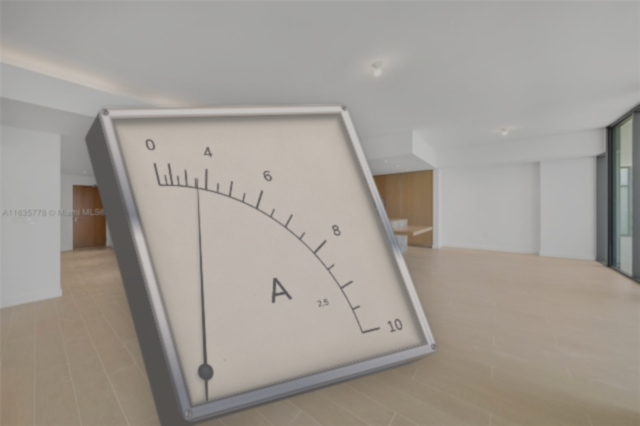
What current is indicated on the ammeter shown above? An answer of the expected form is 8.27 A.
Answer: 3.5 A
